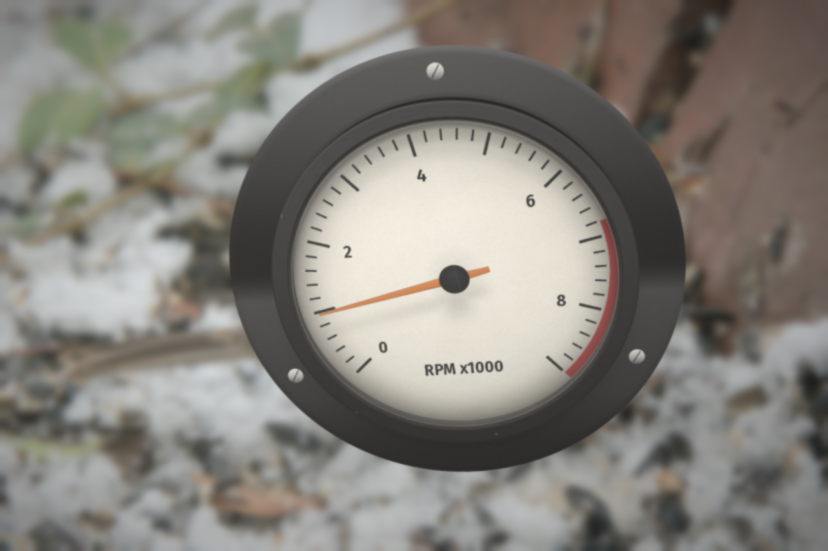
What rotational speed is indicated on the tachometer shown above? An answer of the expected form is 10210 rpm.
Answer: 1000 rpm
